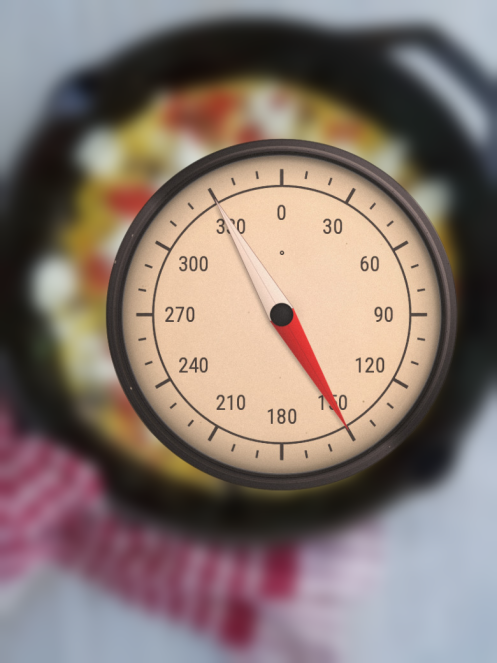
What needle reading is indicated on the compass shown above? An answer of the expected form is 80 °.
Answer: 150 °
